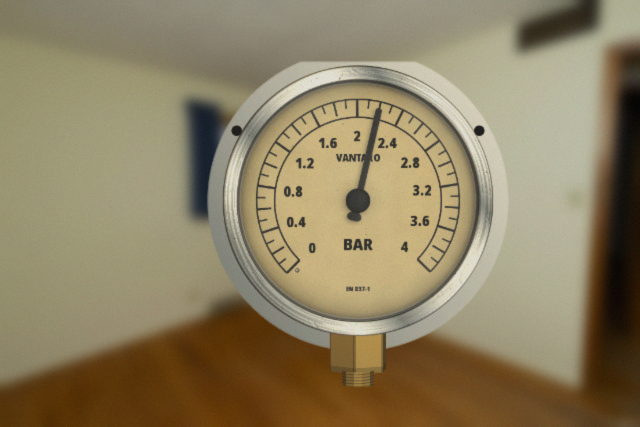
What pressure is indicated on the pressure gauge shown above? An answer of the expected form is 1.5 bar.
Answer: 2.2 bar
